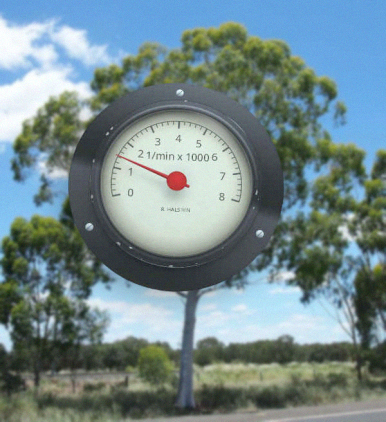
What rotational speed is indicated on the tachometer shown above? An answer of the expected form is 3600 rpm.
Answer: 1400 rpm
